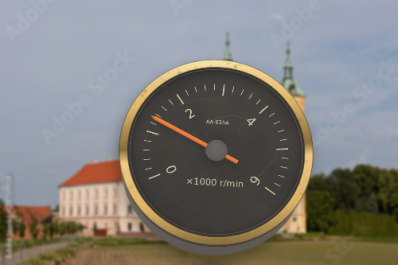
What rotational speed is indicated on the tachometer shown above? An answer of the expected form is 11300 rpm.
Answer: 1300 rpm
